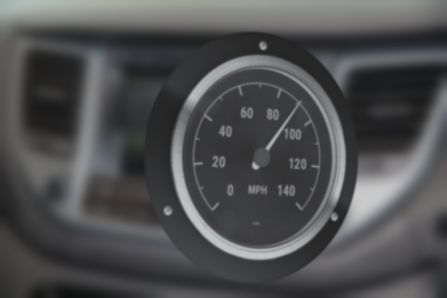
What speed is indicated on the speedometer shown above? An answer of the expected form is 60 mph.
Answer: 90 mph
